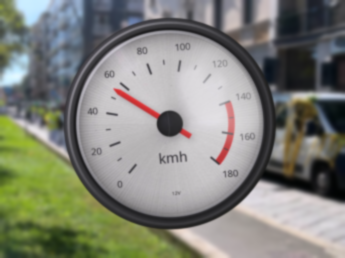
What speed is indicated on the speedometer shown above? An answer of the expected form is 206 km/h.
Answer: 55 km/h
